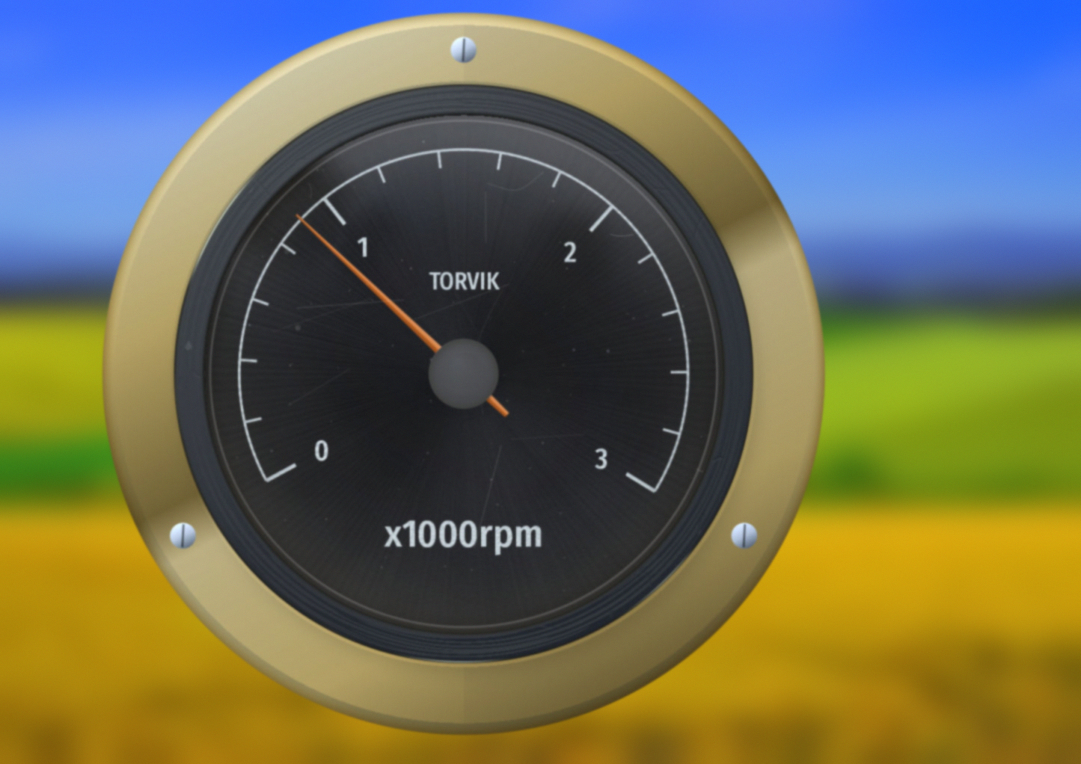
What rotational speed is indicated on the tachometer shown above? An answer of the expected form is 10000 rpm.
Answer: 900 rpm
